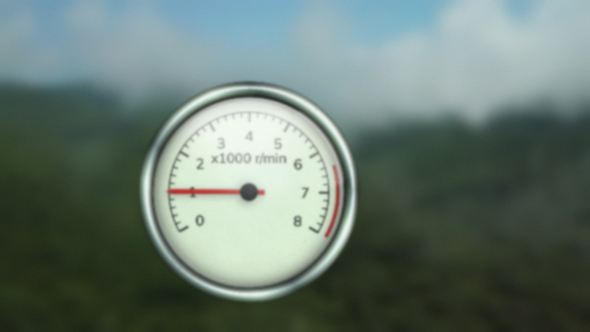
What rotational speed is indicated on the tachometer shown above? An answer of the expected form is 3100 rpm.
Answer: 1000 rpm
